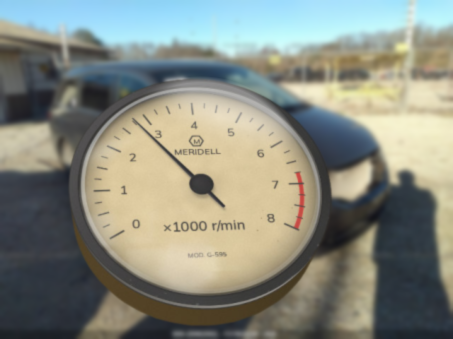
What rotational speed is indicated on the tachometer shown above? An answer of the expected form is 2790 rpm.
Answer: 2750 rpm
